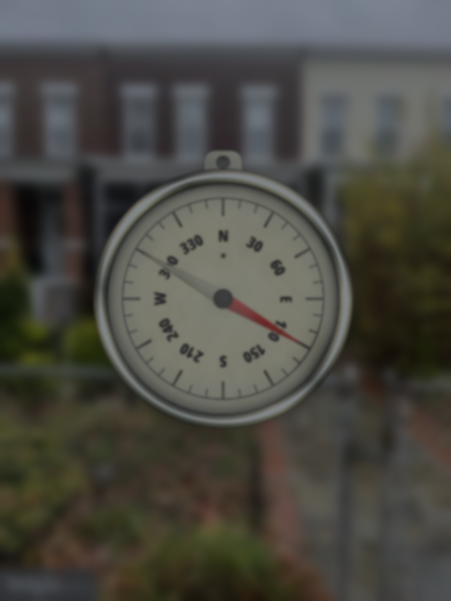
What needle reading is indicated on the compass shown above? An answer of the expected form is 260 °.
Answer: 120 °
